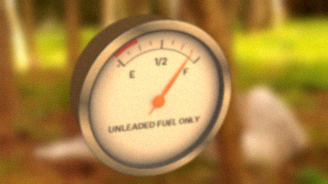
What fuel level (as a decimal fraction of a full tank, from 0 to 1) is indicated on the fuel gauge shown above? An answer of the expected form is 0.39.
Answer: 0.875
